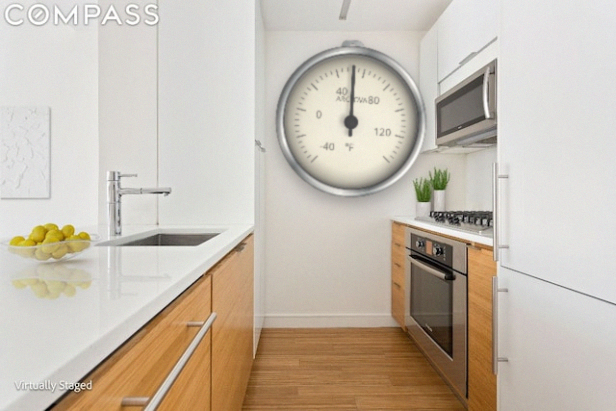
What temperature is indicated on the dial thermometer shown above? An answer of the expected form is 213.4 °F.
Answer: 52 °F
